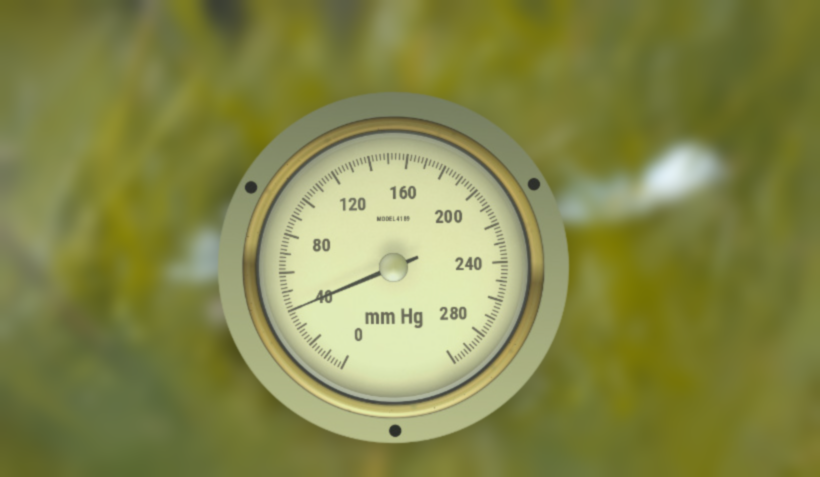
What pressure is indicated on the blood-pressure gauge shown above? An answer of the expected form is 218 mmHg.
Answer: 40 mmHg
